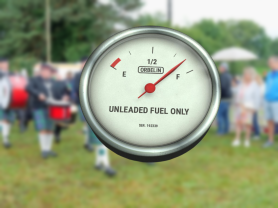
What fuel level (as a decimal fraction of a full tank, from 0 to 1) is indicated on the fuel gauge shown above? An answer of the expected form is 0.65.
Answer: 0.875
